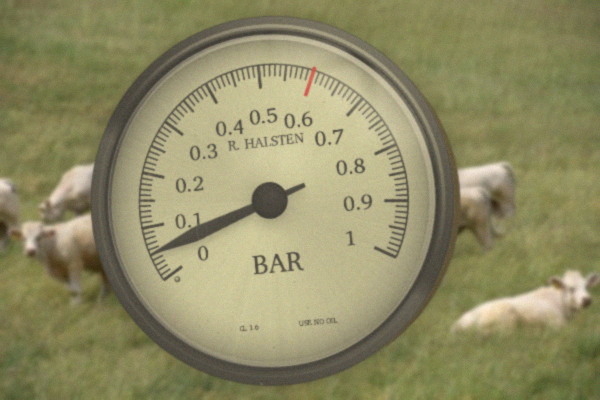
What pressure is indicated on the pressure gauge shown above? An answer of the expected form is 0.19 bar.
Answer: 0.05 bar
